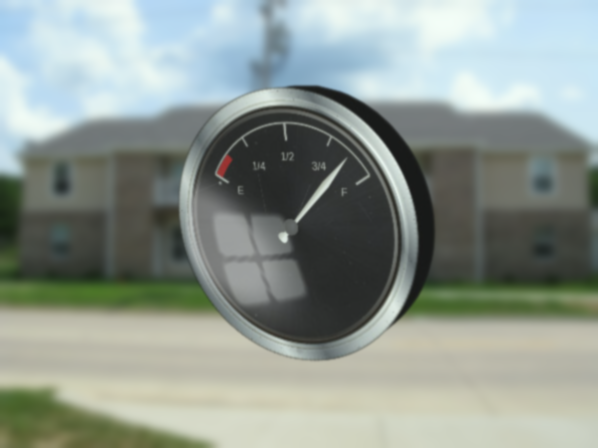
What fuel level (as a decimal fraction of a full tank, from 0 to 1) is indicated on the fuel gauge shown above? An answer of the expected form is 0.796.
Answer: 0.875
